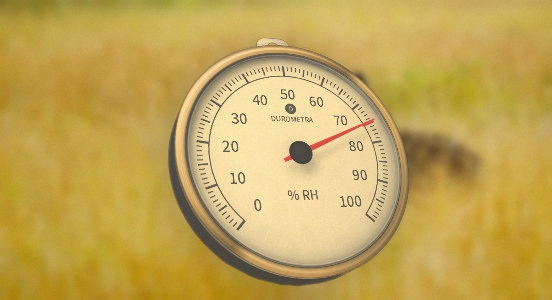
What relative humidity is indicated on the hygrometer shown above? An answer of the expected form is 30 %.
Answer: 75 %
